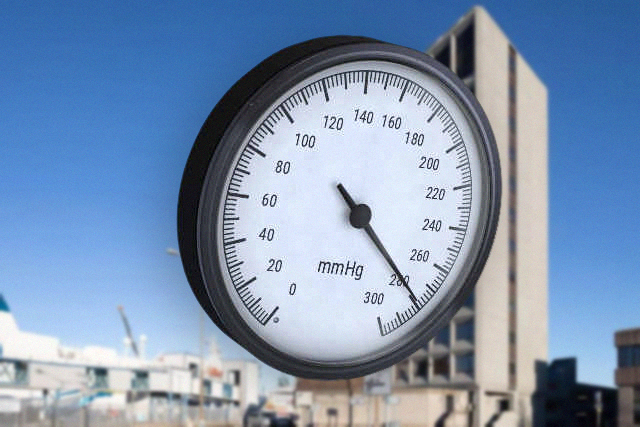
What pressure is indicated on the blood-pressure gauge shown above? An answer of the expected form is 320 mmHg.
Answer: 280 mmHg
